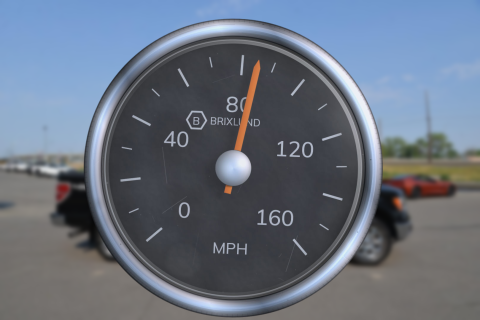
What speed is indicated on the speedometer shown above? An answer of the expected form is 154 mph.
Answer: 85 mph
